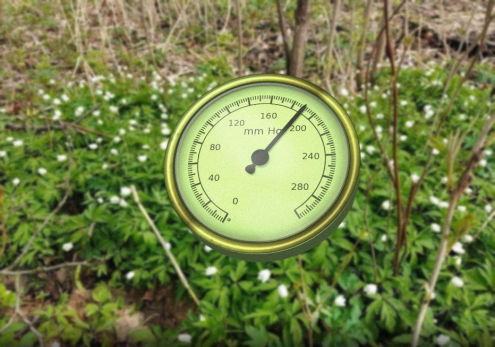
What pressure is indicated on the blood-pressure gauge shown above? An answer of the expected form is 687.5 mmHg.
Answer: 190 mmHg
